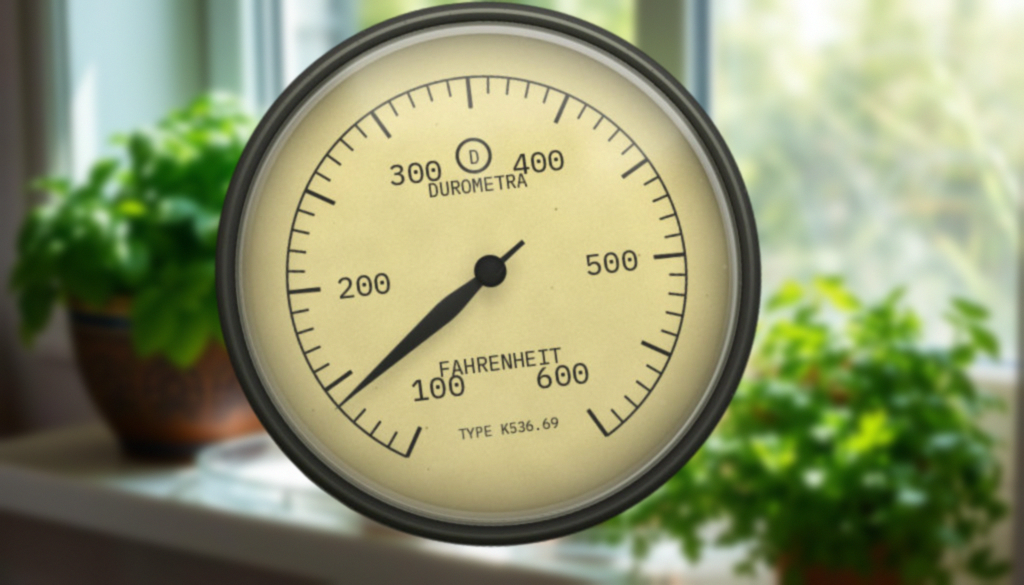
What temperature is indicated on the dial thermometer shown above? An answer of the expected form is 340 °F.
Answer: 140 °F
